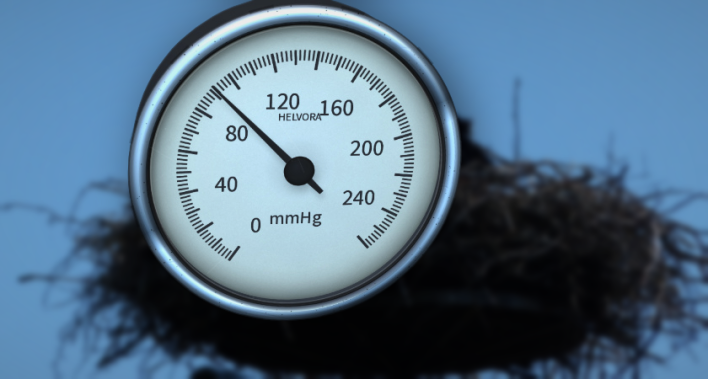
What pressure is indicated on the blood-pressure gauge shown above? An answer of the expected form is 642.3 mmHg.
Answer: 92 mmHg
